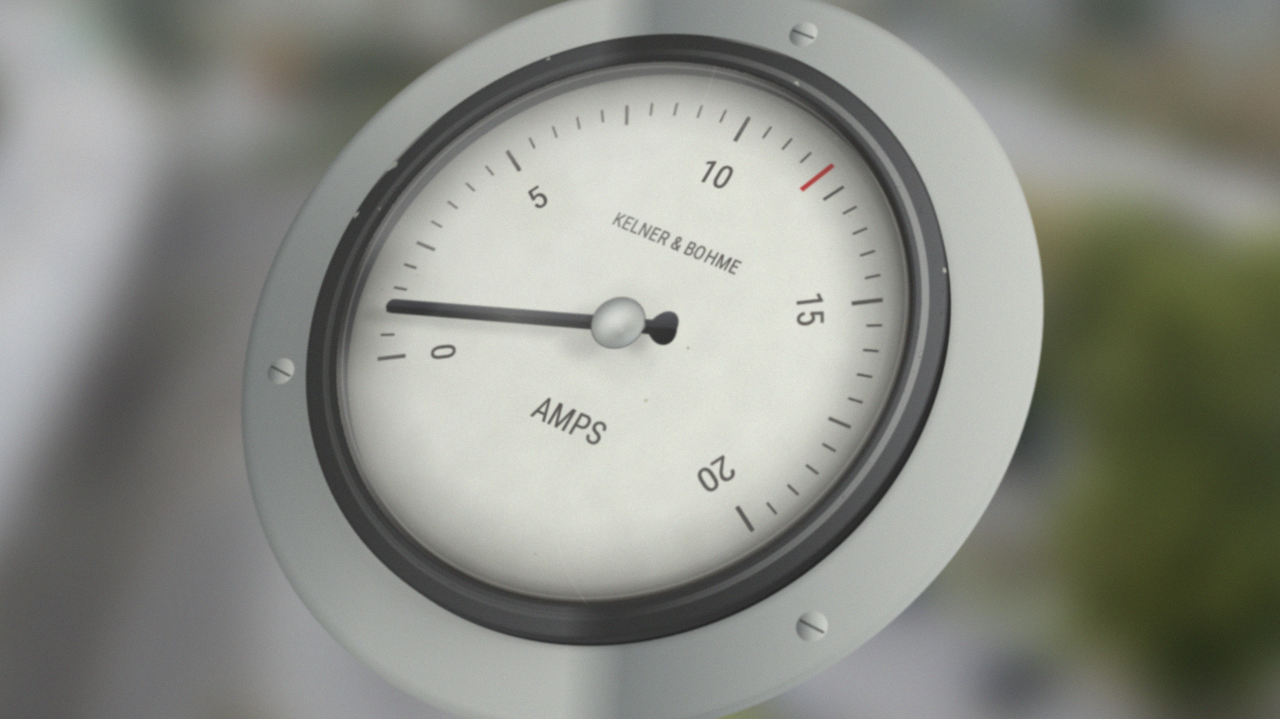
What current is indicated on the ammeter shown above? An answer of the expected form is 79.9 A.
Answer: 1 A
